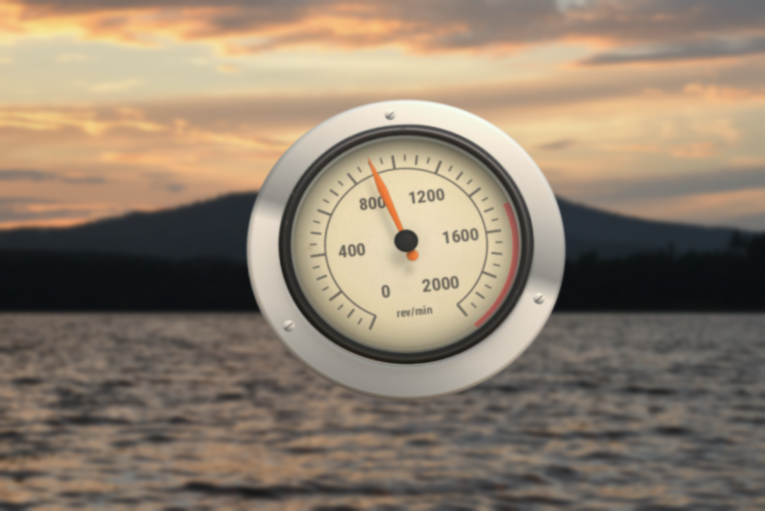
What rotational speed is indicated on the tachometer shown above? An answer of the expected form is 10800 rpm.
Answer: 900 rpm
